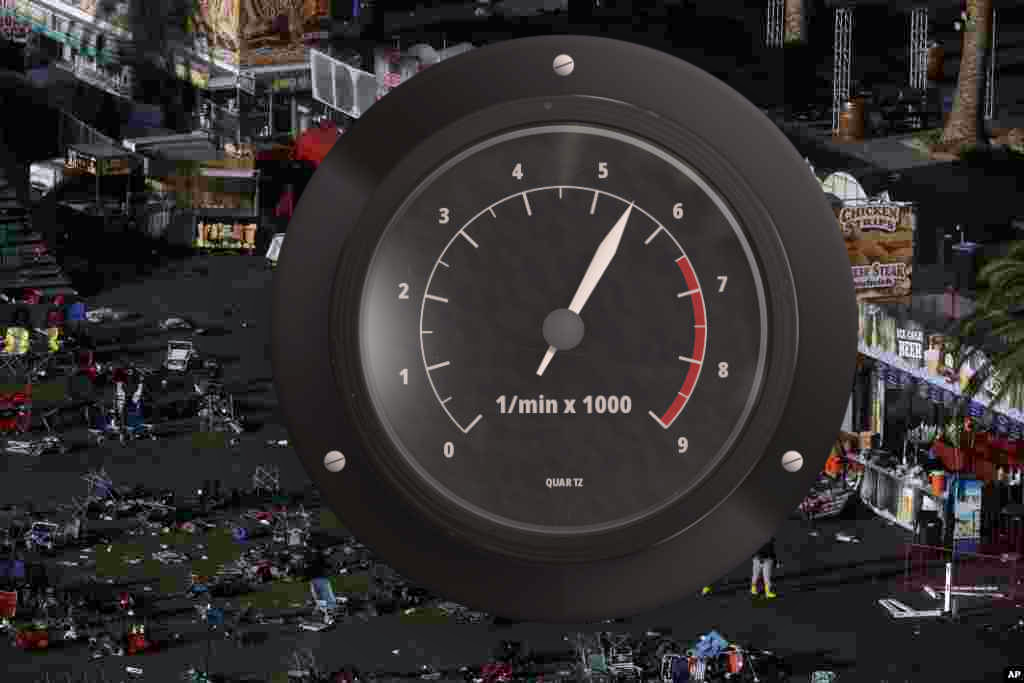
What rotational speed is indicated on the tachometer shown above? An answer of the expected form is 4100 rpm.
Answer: 5500 rpm
